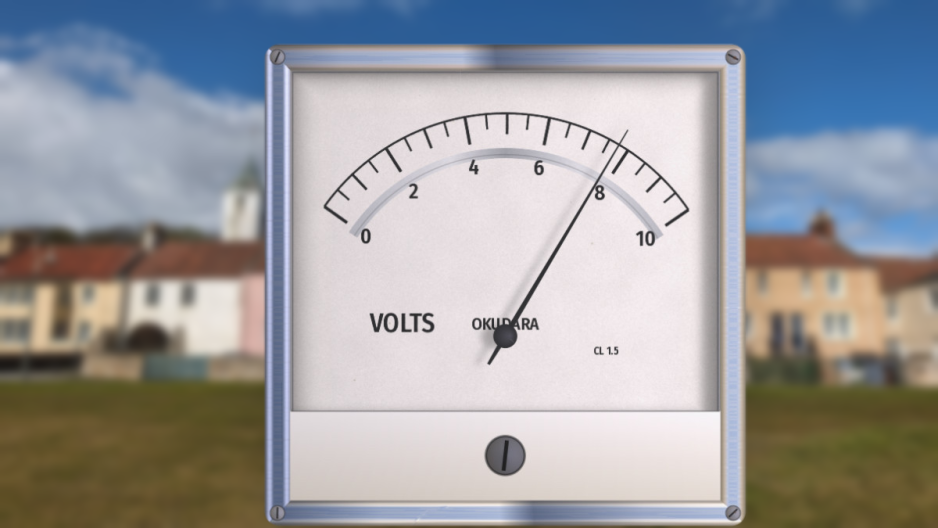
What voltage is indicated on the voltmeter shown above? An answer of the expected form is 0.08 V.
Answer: 7.75 V
